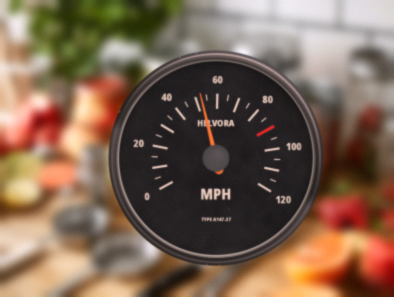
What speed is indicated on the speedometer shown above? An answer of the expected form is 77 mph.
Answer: 52.5 mph
